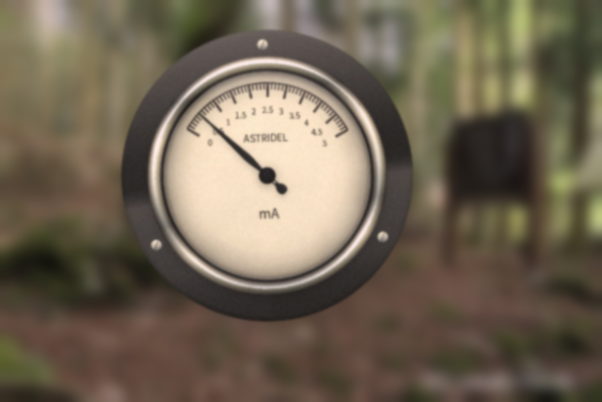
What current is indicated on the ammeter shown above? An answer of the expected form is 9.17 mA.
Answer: 0.5 mA
